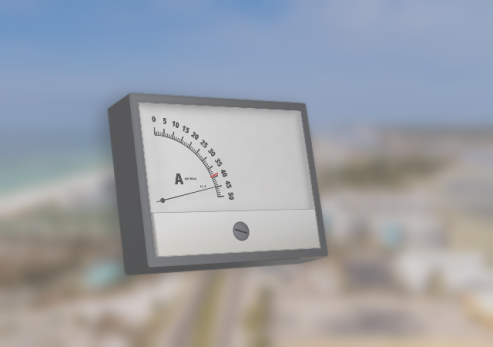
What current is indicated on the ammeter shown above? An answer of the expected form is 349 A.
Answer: 45 A
